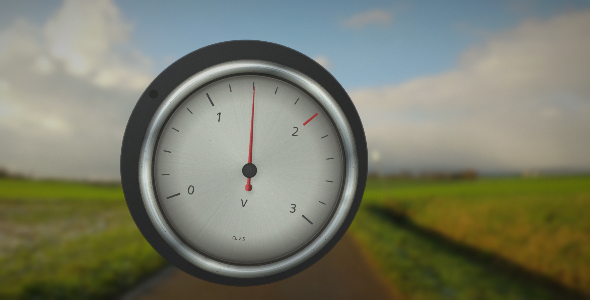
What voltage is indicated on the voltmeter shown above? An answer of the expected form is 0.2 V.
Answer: 1.4 V
